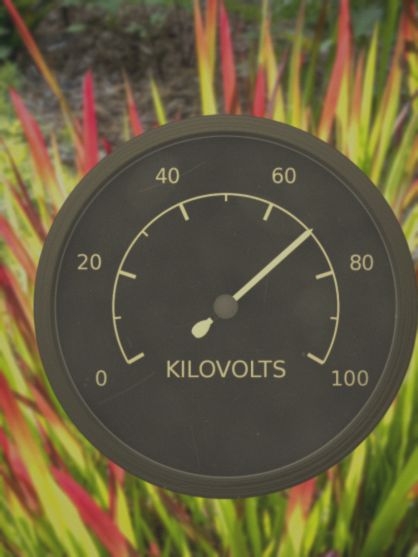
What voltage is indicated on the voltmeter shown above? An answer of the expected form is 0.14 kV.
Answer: 70 kV
